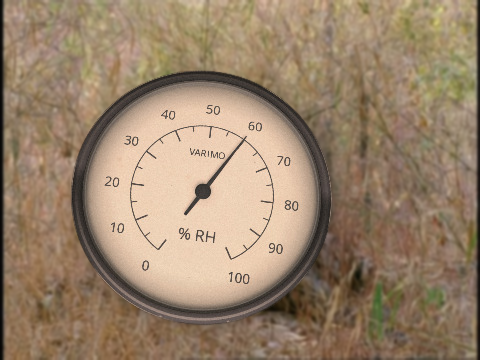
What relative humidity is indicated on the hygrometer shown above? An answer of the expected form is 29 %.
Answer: 60 %
